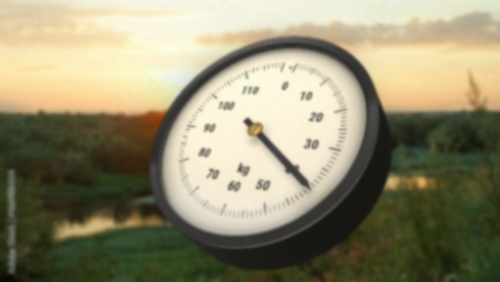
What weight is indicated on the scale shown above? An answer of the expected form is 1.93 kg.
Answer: 40 kg
